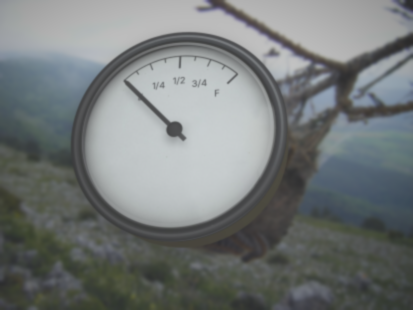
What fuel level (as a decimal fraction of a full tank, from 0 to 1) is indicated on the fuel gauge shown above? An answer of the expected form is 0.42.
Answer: 0
